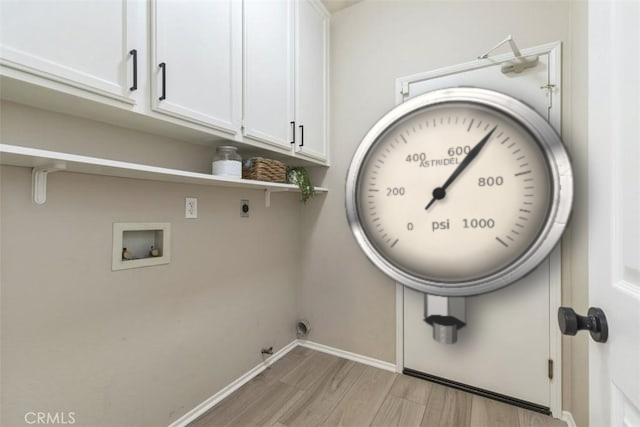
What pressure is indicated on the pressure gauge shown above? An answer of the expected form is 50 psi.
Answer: 660 psi
